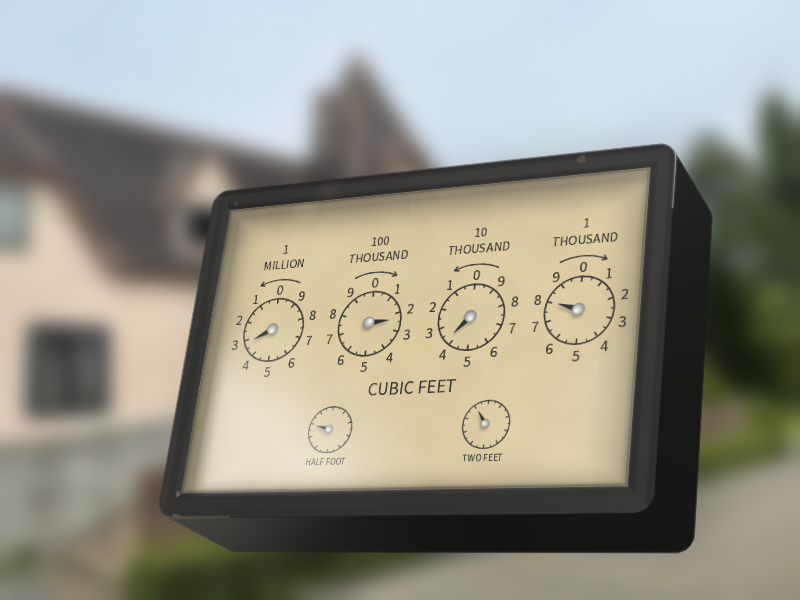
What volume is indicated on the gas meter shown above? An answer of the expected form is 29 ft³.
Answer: 323800 ft³
